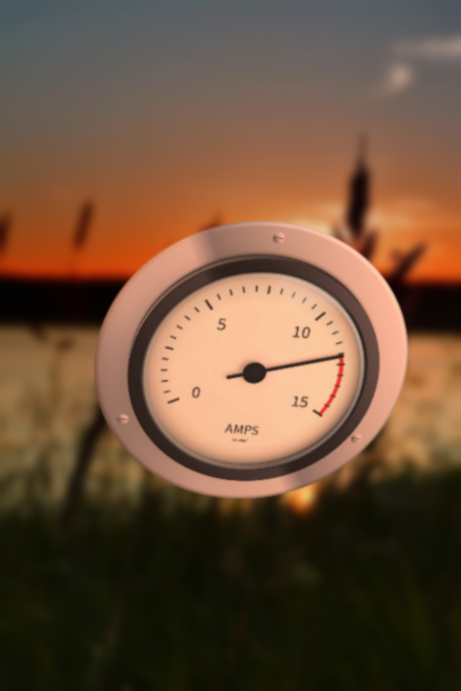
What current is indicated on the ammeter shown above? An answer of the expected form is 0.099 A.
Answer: 12 A
